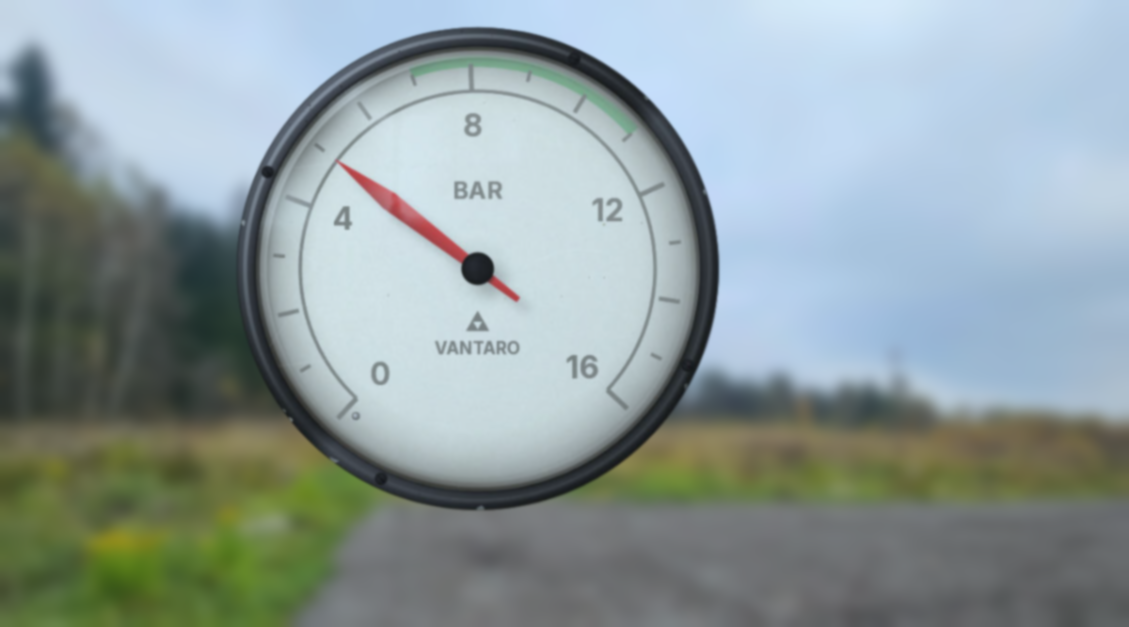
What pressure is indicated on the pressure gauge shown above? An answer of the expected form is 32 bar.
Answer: 5 bar
